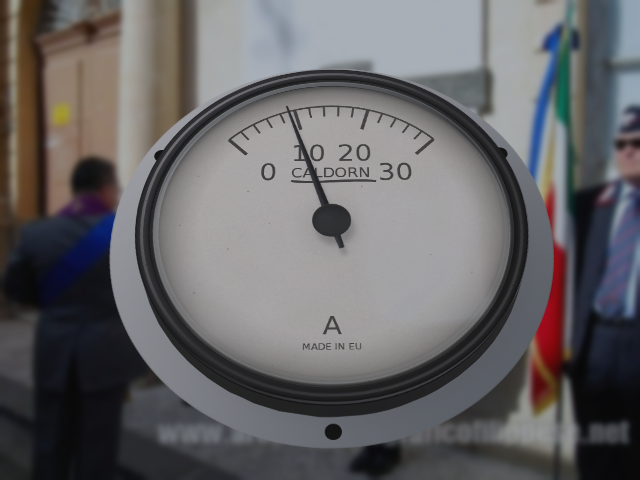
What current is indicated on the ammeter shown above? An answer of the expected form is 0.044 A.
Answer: 9 A
